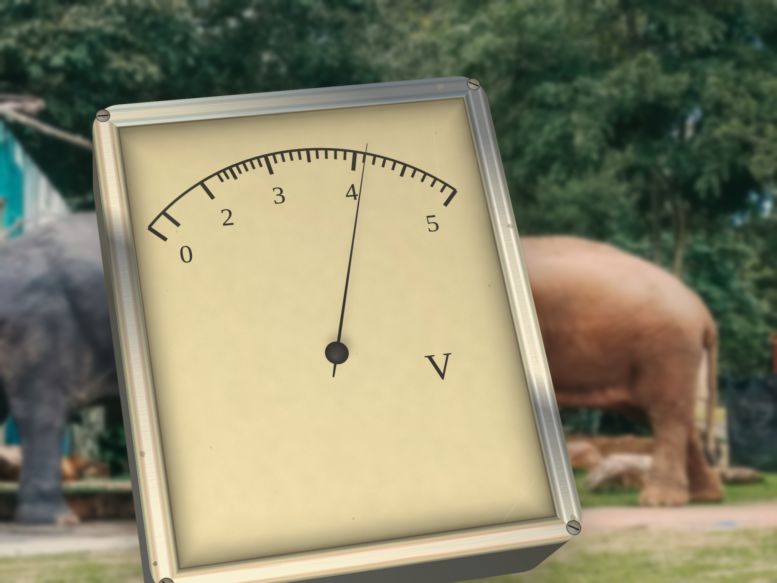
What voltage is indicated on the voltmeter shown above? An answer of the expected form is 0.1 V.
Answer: 4.1 V
